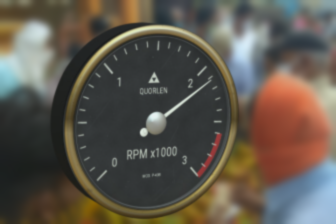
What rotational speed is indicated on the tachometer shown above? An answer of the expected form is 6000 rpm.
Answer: 2100 rpm
